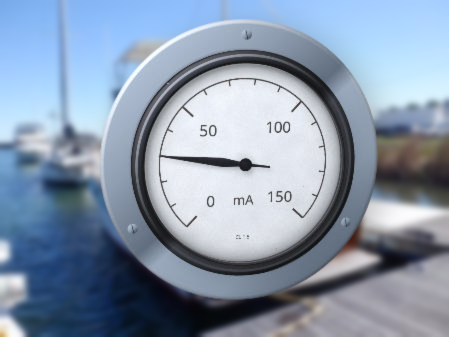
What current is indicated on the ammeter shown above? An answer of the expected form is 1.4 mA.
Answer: 30 mA
